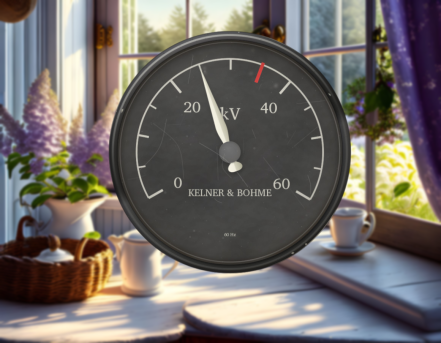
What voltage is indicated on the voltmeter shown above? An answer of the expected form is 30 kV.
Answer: 25 kV
